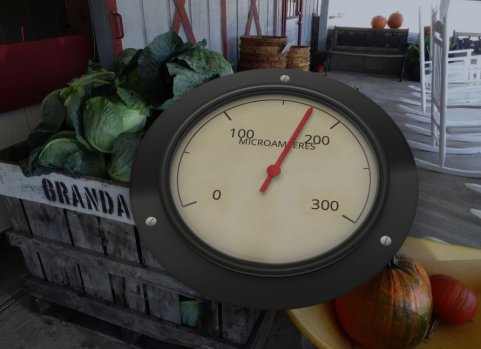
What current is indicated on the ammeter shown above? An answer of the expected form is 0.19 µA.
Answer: 175 µA
